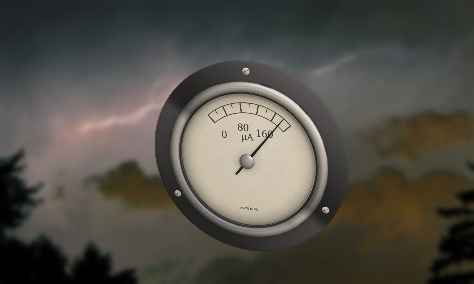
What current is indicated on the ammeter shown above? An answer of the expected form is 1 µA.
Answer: 180 µA
